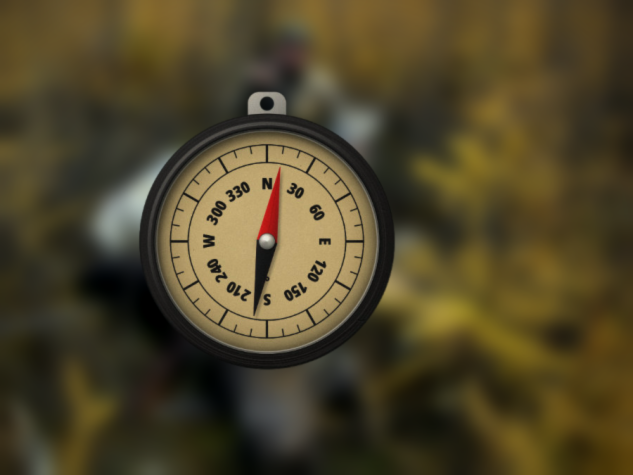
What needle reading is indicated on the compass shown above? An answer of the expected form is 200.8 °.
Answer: 10 °
